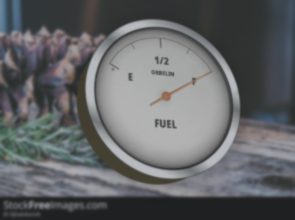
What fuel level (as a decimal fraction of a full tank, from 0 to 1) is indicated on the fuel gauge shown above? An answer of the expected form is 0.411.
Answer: 1
